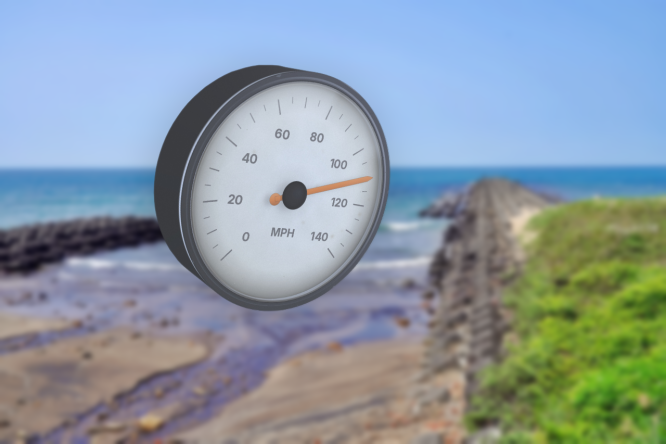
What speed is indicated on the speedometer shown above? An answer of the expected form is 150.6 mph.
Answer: 110 mph
